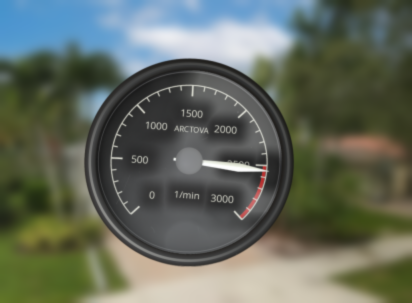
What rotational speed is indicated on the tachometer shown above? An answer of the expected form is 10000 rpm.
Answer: 2550 rpm
